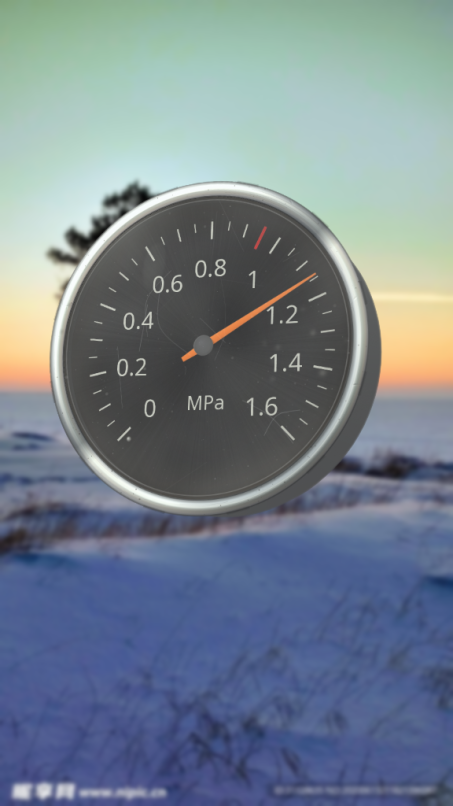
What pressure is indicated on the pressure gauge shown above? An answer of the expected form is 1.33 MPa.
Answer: 1.15 MPa
